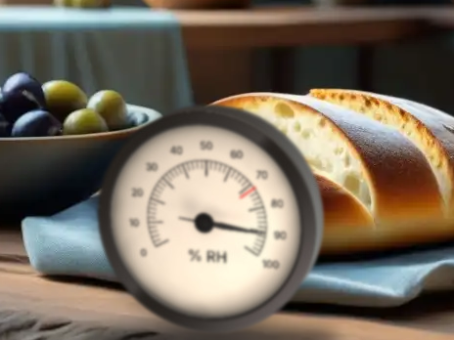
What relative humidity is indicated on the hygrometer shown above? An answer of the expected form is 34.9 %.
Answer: 90 %
